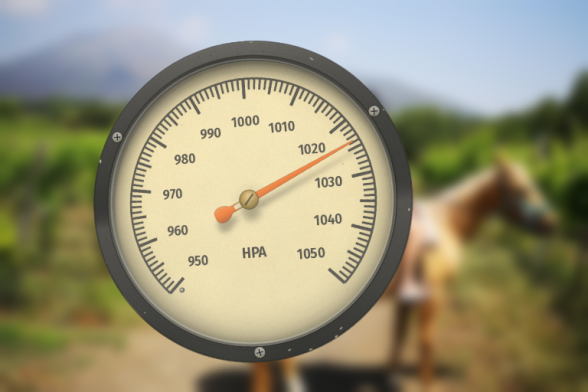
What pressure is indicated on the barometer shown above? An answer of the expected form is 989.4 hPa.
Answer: 1024 hPa
